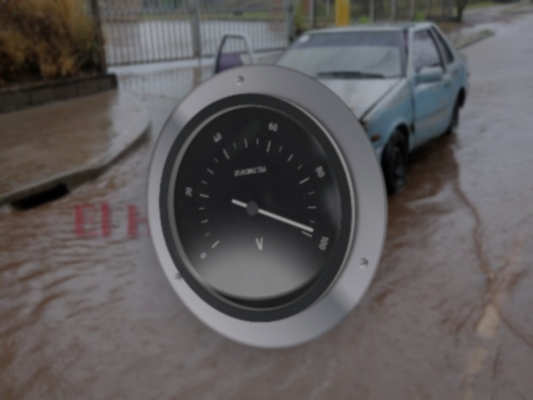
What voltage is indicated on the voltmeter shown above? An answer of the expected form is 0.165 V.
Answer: 97.5 V
